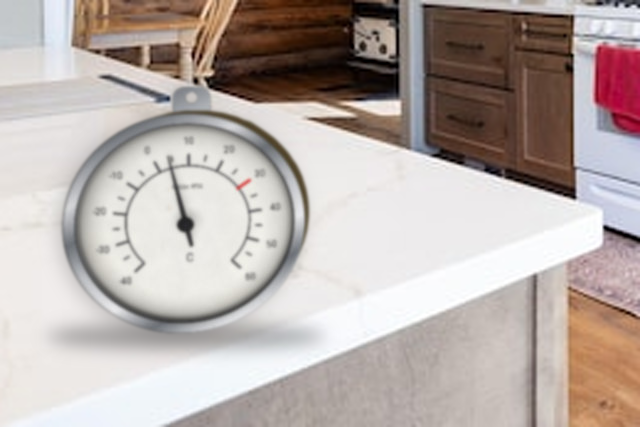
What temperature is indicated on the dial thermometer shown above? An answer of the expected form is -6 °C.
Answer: 5 °C
